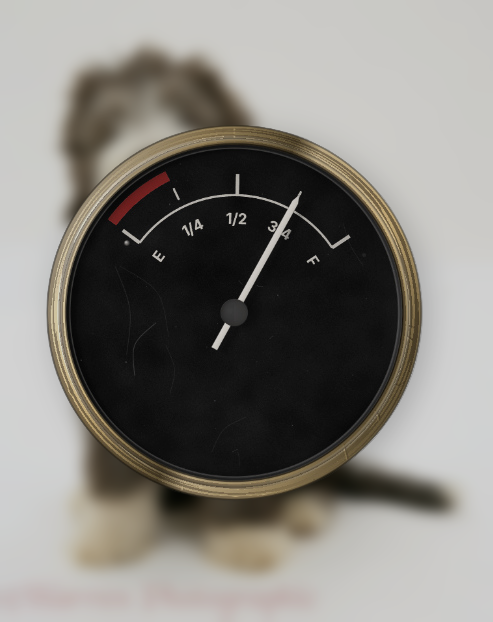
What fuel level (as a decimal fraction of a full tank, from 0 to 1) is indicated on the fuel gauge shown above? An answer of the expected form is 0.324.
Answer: 0.75
